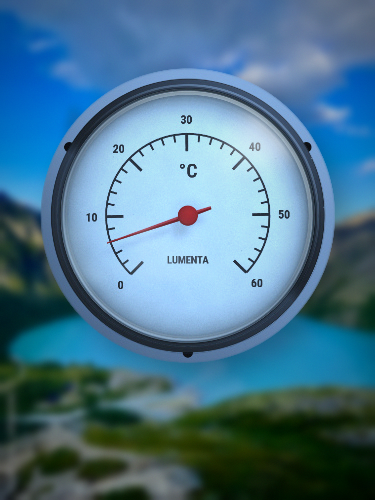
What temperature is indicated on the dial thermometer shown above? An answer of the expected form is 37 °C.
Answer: 6 °C
